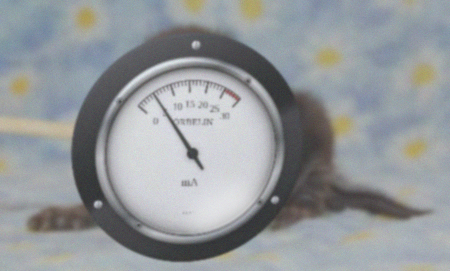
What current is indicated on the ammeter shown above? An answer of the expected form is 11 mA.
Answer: 5 mA
